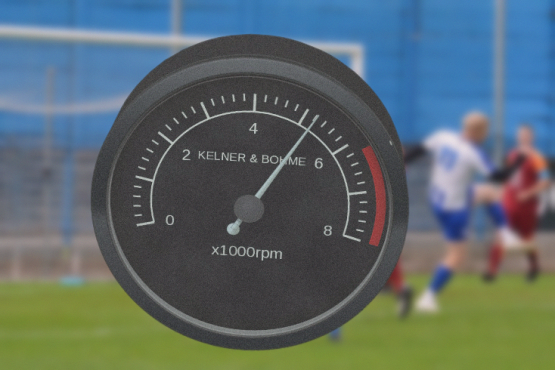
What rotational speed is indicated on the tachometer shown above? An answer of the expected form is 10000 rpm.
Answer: 5200 rpm
